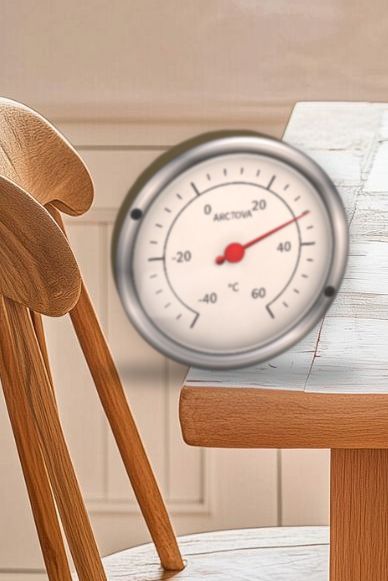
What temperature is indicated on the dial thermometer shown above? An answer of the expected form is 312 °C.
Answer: 32 °C
